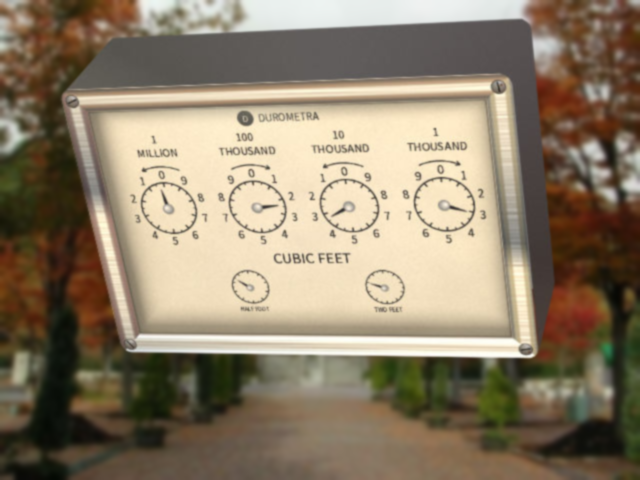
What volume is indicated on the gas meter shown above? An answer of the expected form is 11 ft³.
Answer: 23300 ft³
